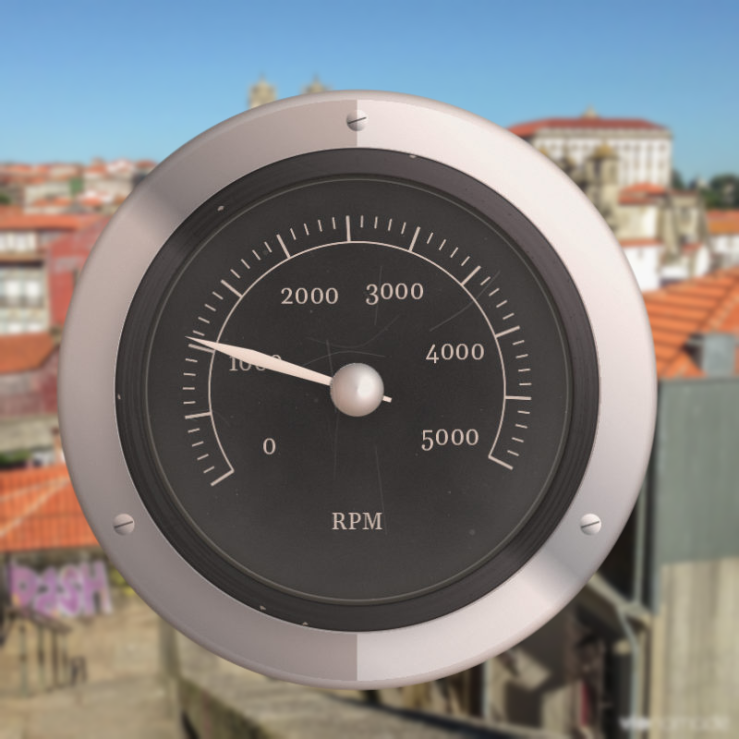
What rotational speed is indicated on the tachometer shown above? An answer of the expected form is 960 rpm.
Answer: 1050 rpm
